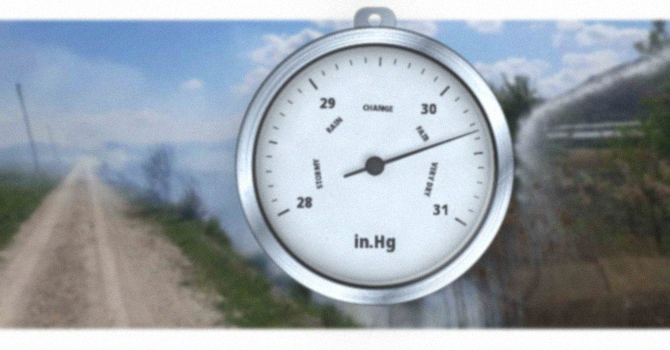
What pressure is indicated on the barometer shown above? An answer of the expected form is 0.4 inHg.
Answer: 30.35 inHg
